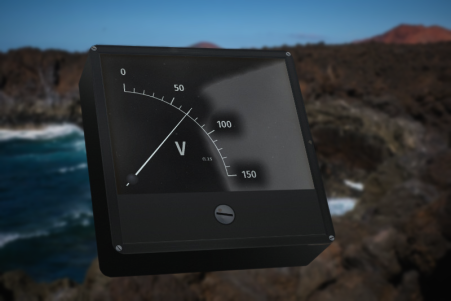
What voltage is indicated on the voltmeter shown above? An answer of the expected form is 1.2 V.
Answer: 70 V
